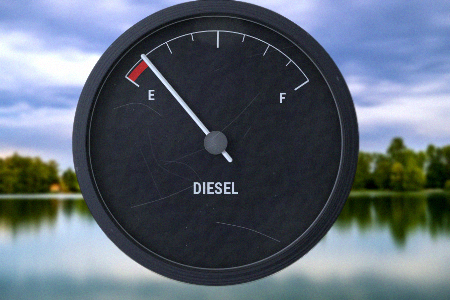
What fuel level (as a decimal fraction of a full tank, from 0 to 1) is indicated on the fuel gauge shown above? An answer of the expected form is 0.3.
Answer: 0.125
